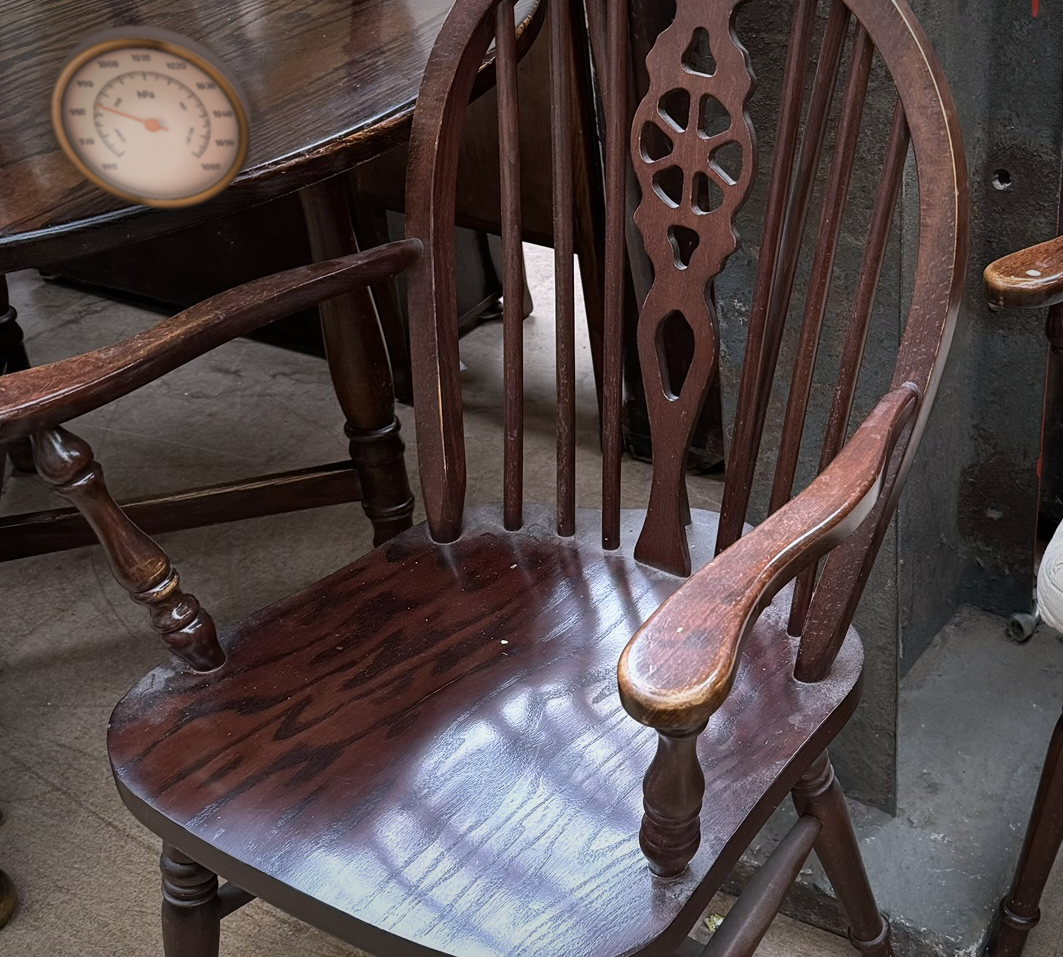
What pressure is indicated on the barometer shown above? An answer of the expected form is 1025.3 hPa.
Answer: 985 hPa
